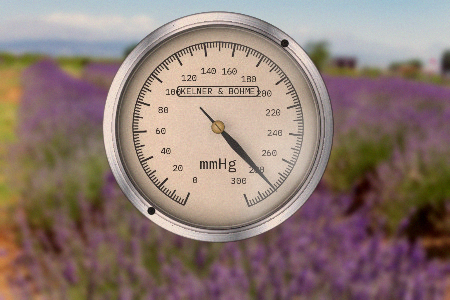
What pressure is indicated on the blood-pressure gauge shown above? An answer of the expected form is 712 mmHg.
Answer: 280 mmHg
